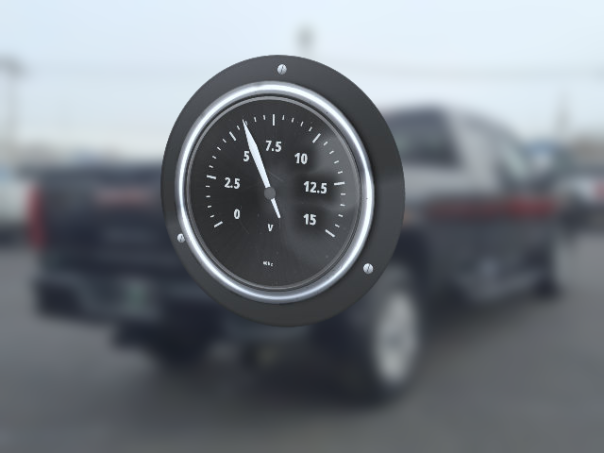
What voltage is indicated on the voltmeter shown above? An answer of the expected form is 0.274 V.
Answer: 6 V
